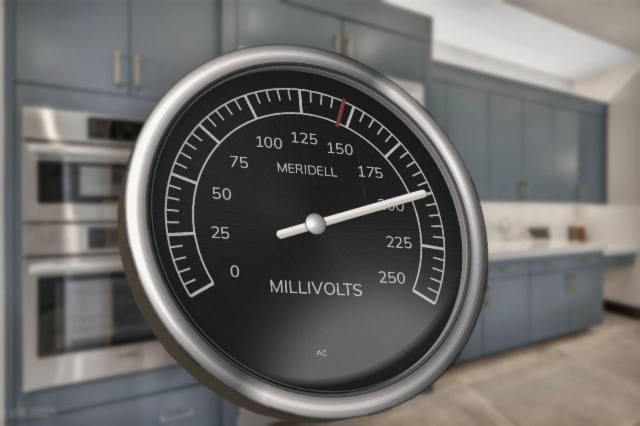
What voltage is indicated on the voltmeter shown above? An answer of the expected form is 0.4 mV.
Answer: 200 mV
